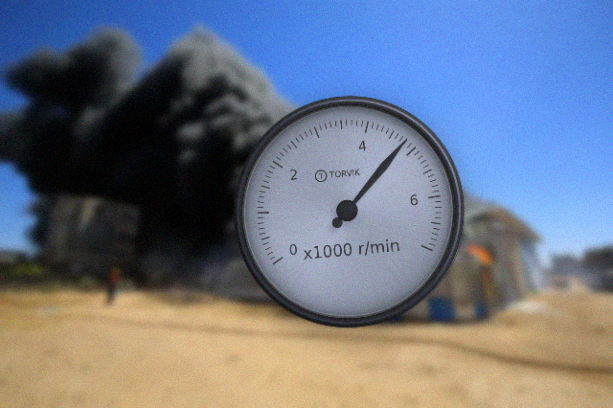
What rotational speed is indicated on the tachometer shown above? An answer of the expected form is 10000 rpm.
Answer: 4800 rpm
